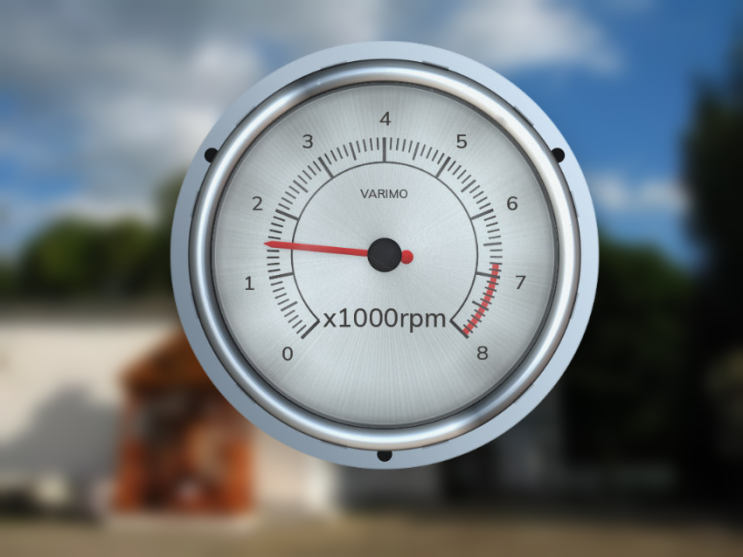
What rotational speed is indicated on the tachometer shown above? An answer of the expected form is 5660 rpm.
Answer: 1500 rpm
